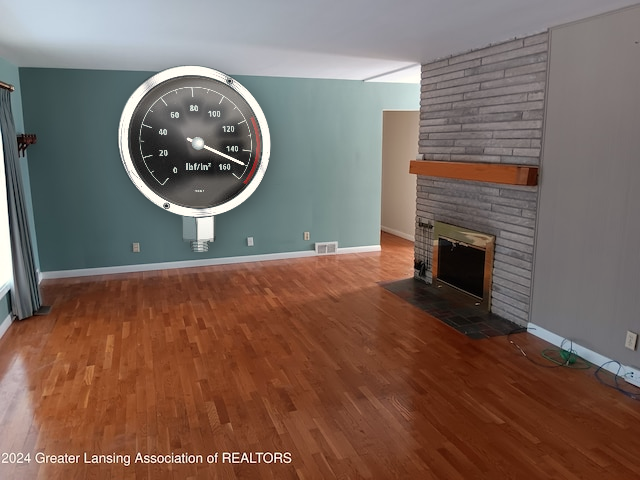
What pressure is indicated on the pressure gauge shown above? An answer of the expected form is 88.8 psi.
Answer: 150 psi
